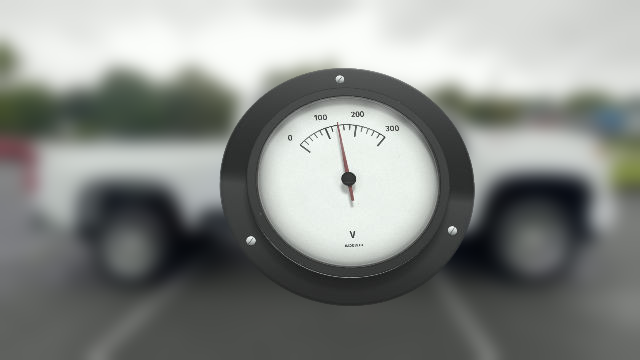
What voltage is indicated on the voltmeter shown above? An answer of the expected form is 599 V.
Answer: 140 V
